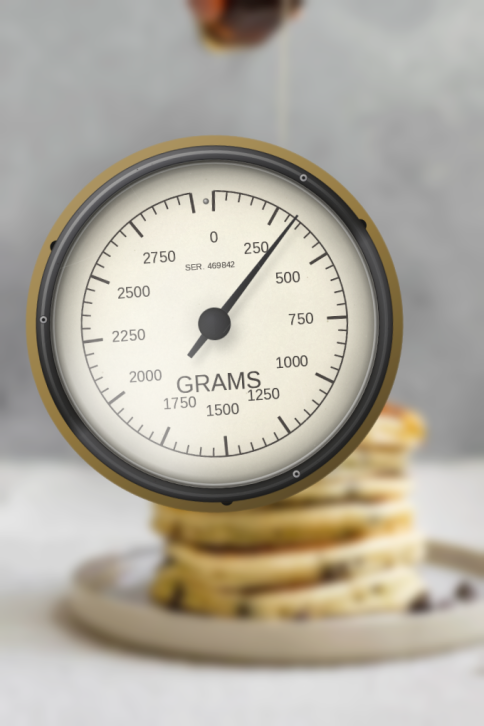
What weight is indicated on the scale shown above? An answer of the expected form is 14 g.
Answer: 325 g
